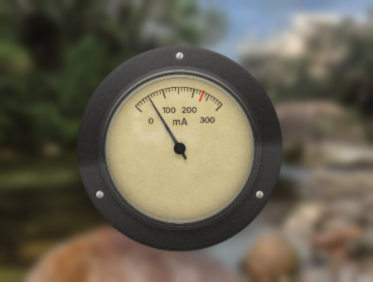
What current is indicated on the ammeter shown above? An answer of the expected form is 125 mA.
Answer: 50 mA
